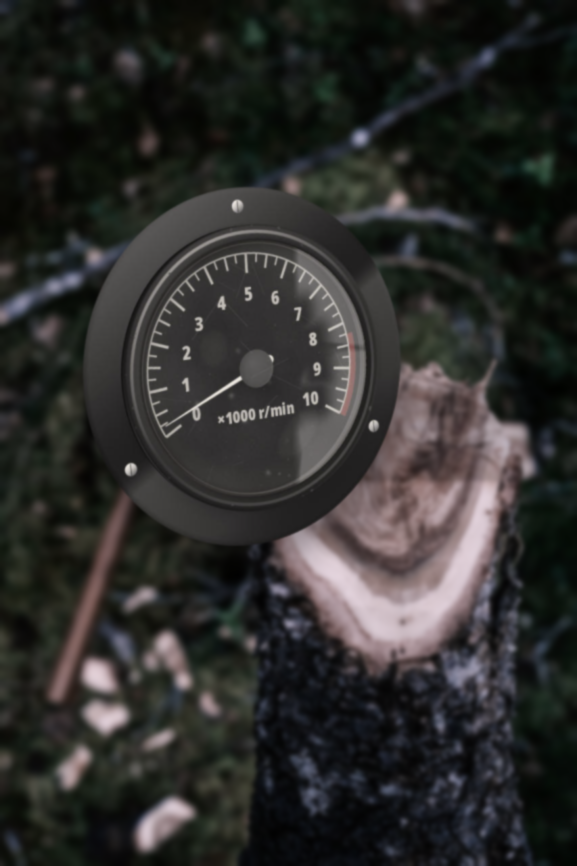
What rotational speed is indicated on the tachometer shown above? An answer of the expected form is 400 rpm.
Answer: 250 rpm
